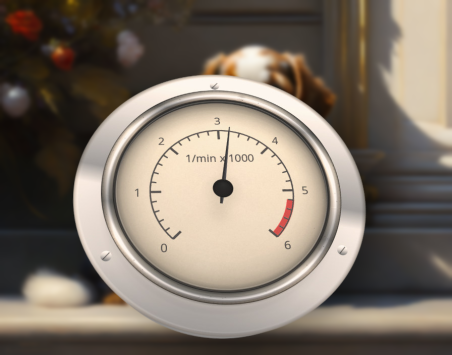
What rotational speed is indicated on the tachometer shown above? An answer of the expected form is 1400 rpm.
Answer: 3200 rpm
